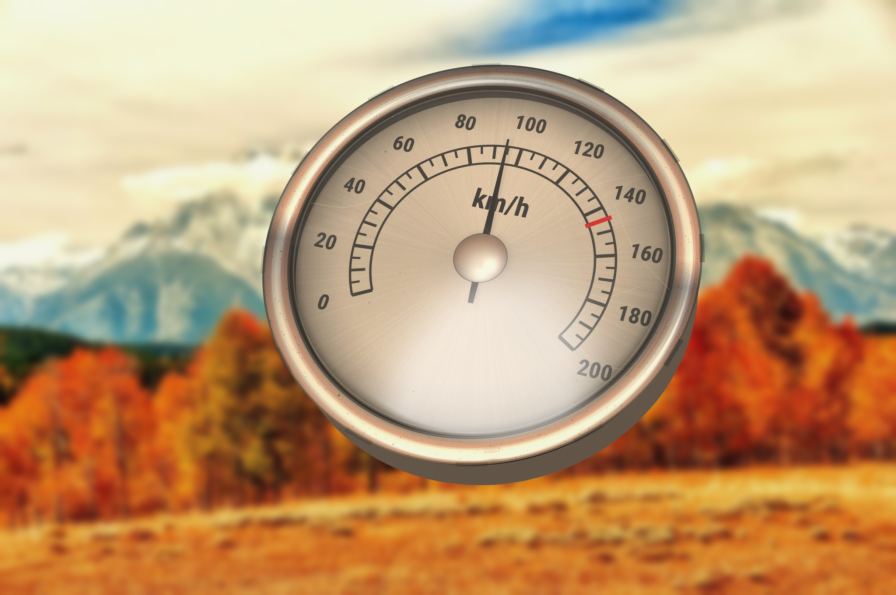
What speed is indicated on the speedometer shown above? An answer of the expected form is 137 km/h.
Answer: 95 km/h
